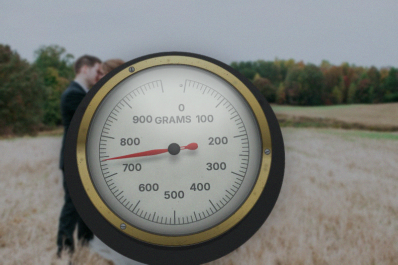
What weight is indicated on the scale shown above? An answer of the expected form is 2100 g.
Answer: 740 g
